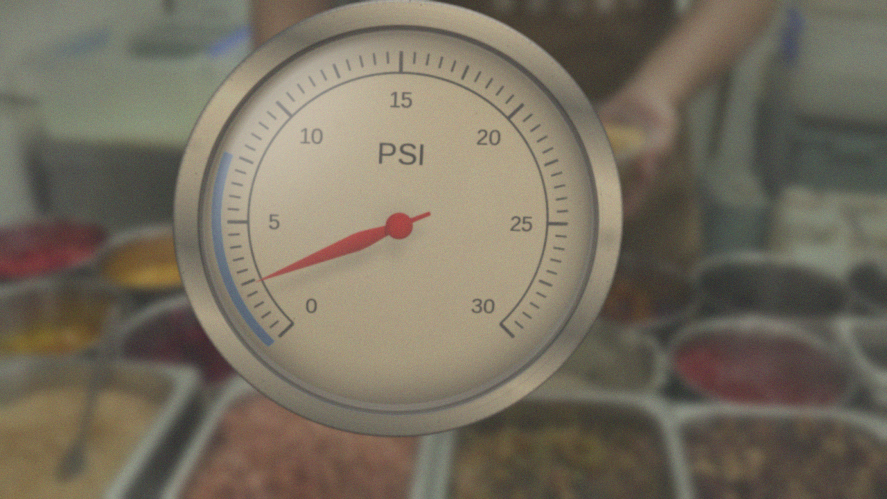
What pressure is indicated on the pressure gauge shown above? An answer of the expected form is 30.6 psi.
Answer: 2.5 psi
